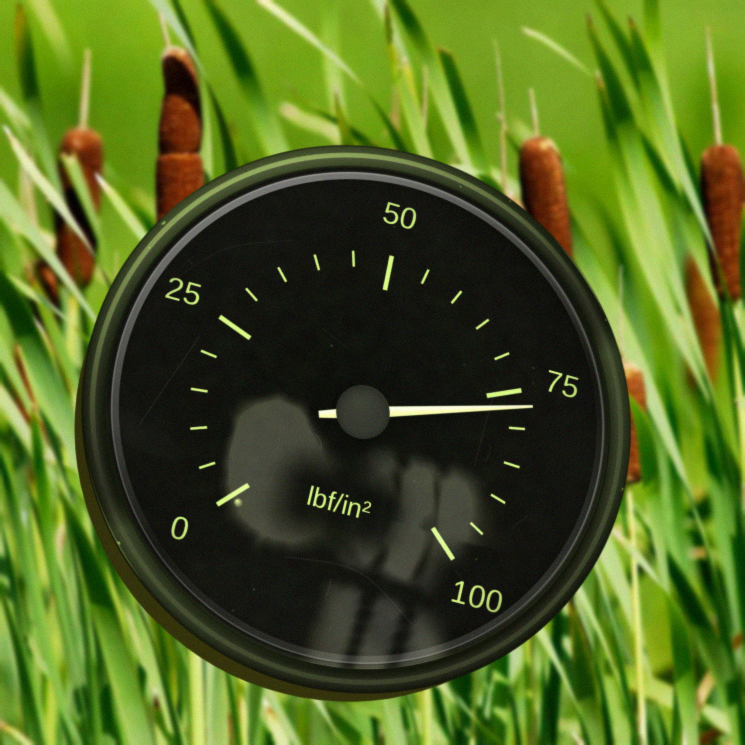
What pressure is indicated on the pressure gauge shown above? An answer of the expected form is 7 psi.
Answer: 77.5 psi
